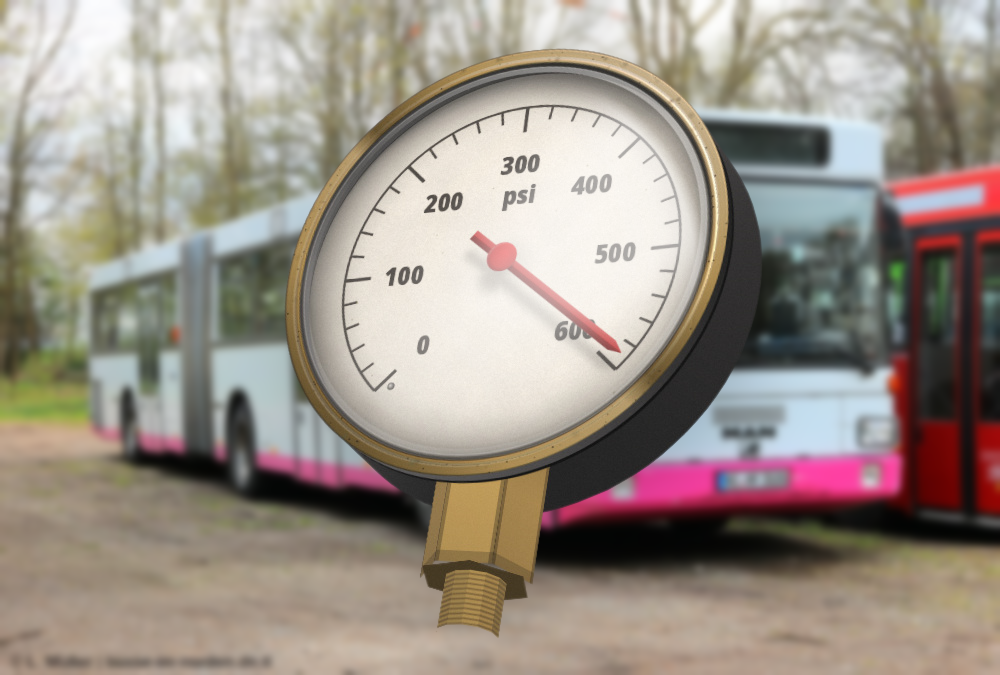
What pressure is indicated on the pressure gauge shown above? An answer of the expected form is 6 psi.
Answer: 590 psi
